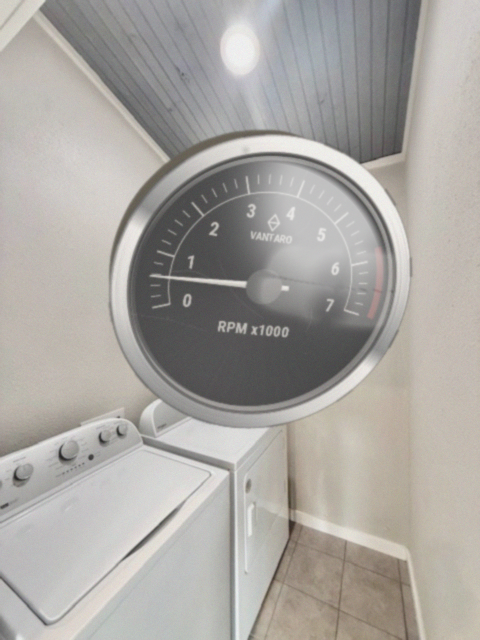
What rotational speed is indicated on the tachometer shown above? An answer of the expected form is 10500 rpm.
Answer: 600 rpm
